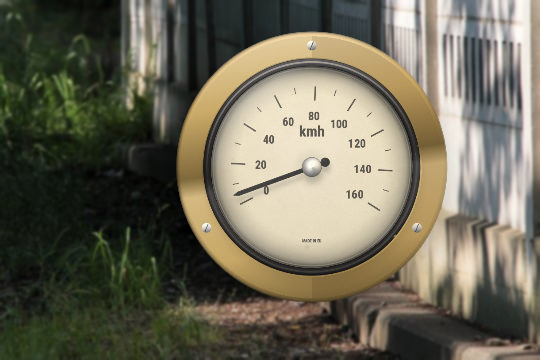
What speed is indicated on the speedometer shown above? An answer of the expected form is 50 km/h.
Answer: 5 km/h
